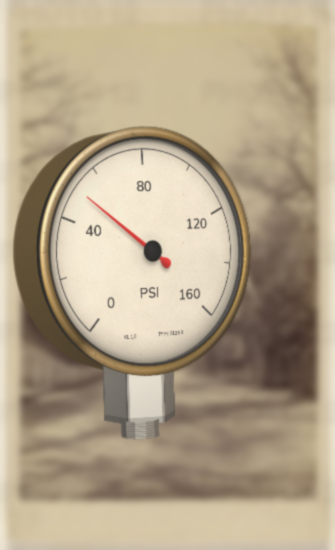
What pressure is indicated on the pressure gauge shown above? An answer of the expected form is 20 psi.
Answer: 50 psi
